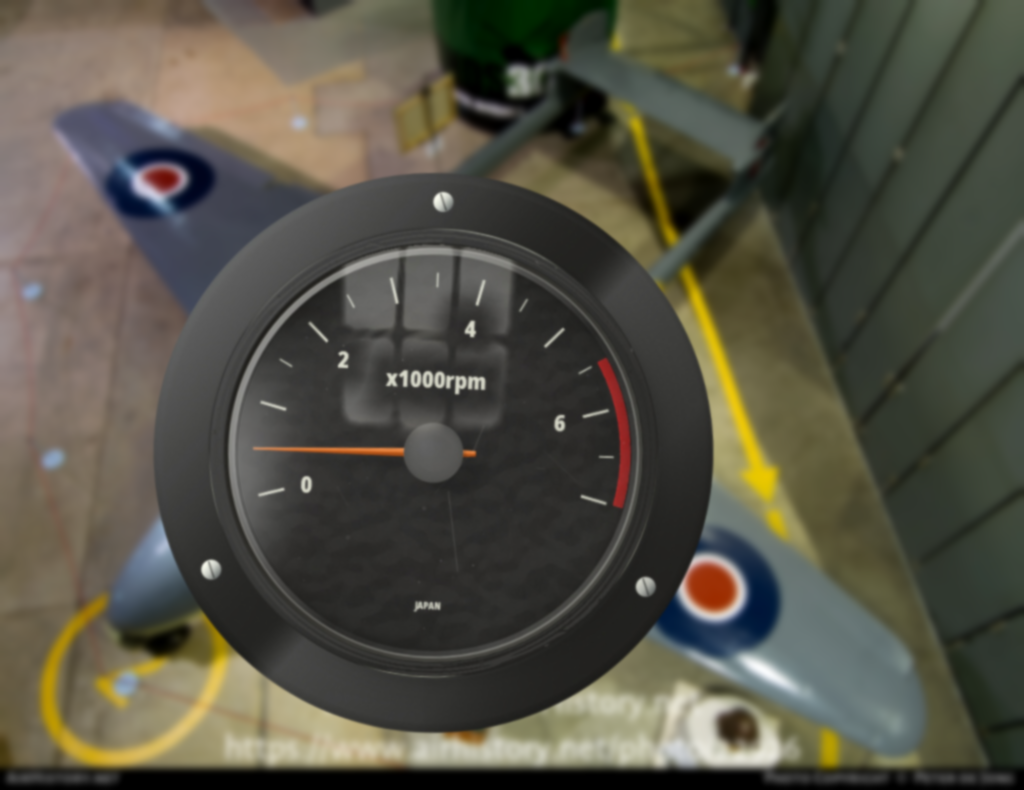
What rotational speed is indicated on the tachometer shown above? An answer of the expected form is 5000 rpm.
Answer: 500 rpm
